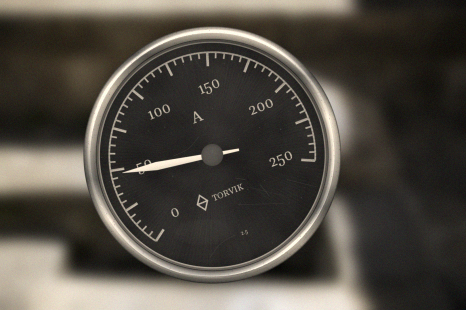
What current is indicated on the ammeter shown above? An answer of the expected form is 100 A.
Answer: 47.5 A
